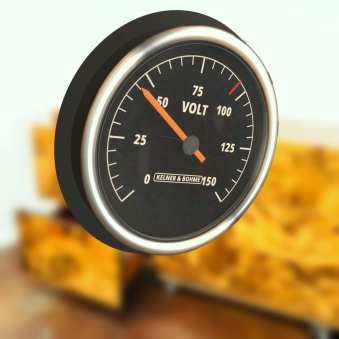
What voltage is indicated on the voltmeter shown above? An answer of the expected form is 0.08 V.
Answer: 45 V
